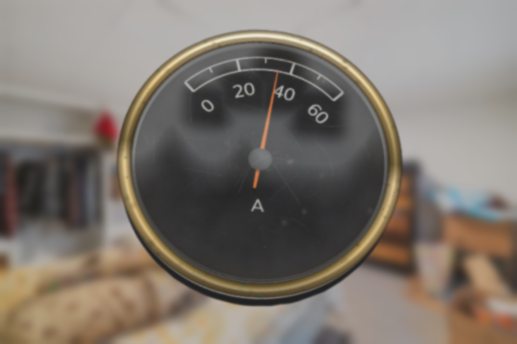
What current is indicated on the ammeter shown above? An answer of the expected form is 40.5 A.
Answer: 35 A
